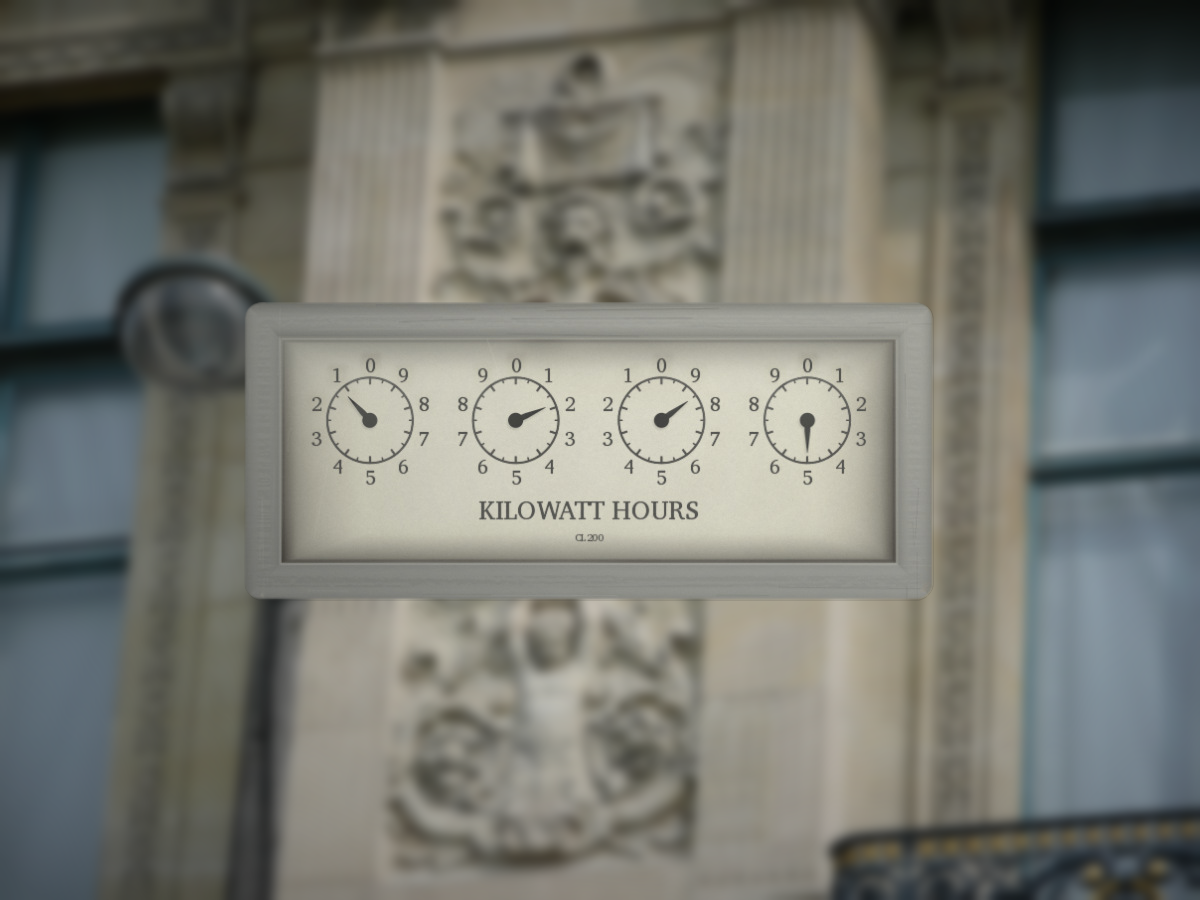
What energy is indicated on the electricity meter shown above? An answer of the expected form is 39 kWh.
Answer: 1185 kWh
